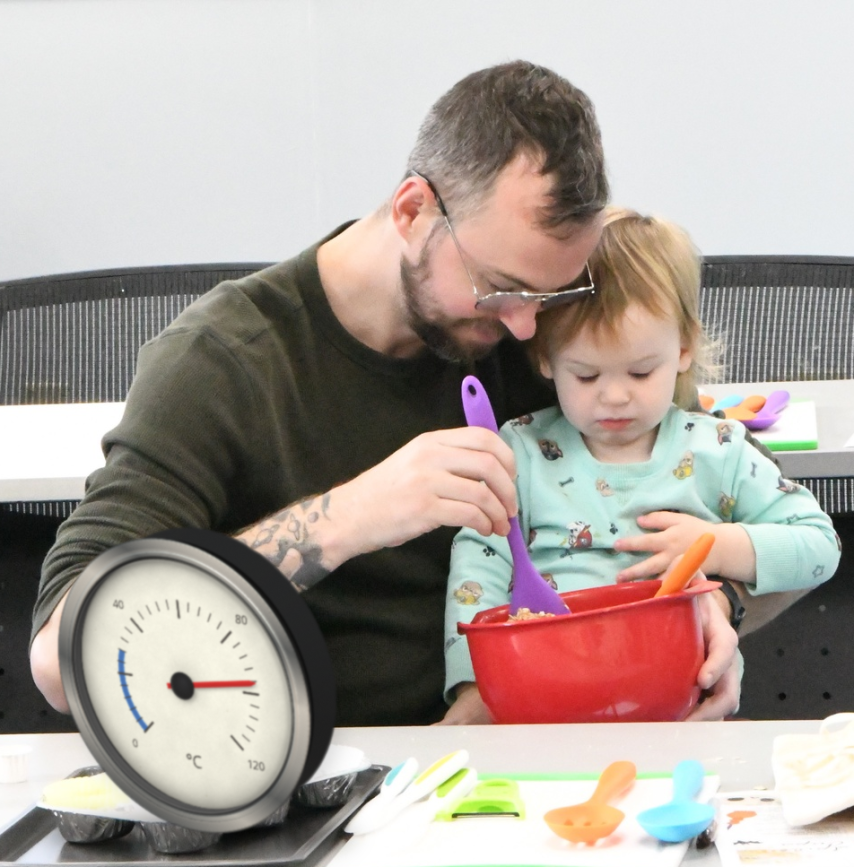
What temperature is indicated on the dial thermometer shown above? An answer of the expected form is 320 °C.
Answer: 96 °C
